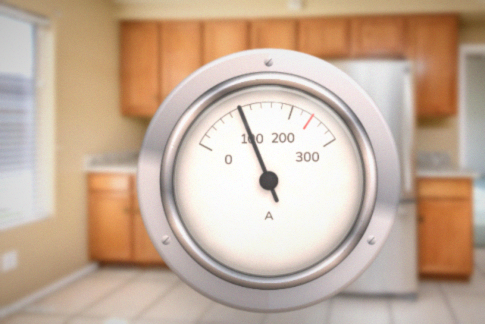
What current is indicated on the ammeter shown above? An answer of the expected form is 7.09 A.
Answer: 100 A
